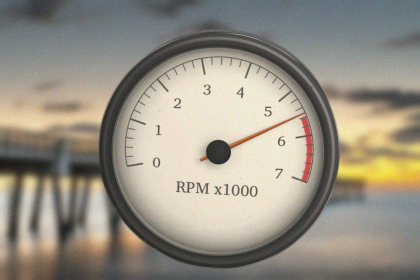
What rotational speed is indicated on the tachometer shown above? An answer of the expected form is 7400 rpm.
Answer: 5500 rpm
